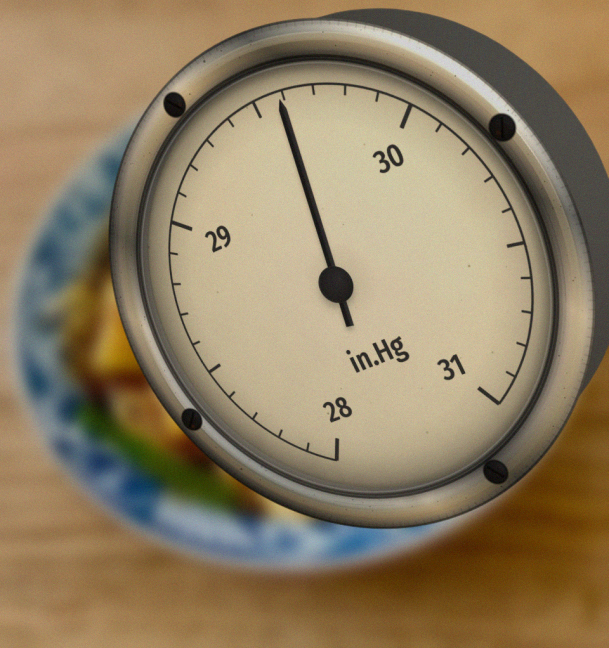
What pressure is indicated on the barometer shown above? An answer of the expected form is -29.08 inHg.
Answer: 29.6 inHg
